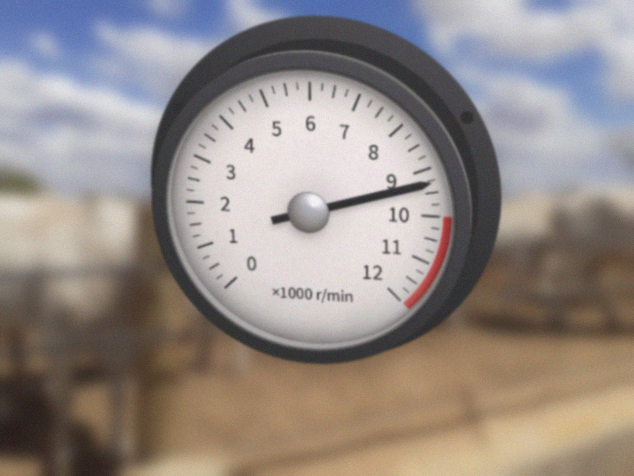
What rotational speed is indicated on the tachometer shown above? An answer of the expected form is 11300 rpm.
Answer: 9250 rpm
